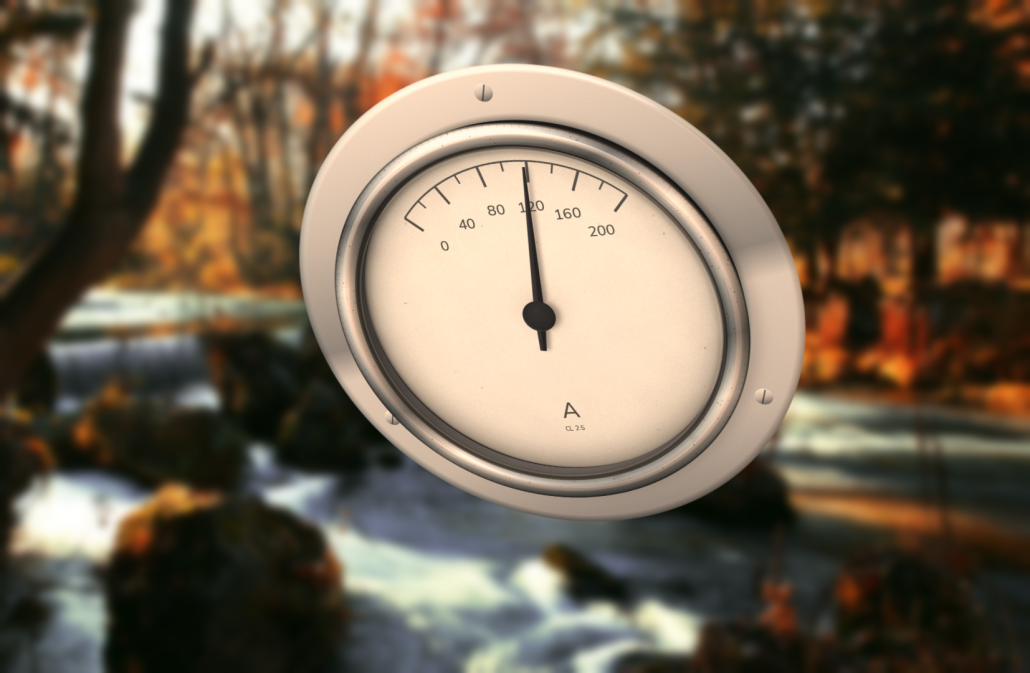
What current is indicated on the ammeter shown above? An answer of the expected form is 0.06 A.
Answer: 120 A
